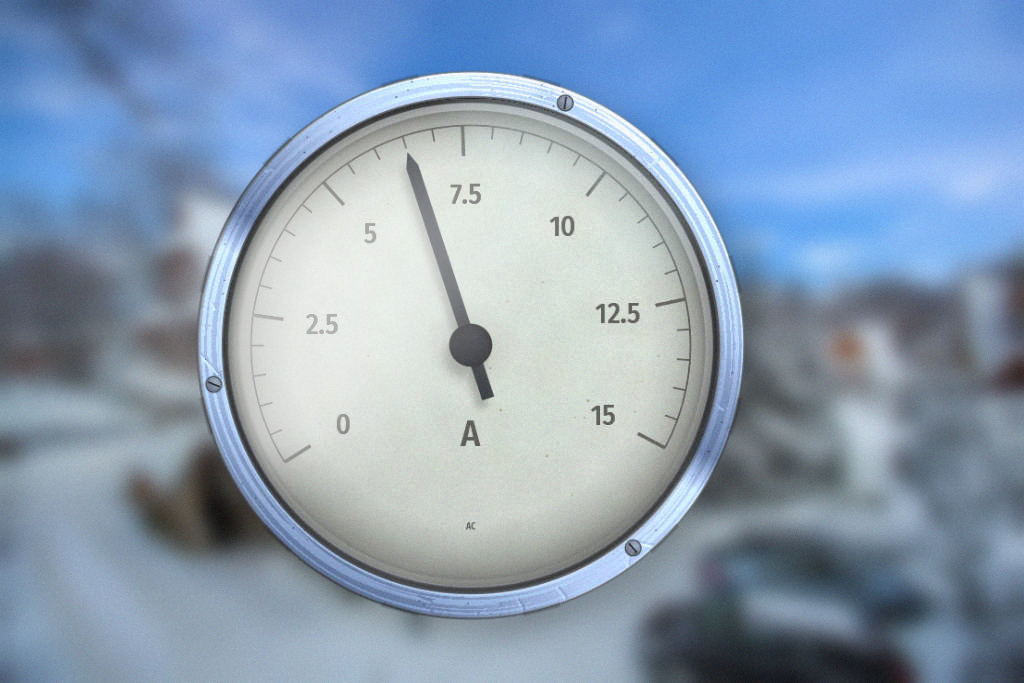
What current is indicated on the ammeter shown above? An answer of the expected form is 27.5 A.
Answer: 6.5 A
